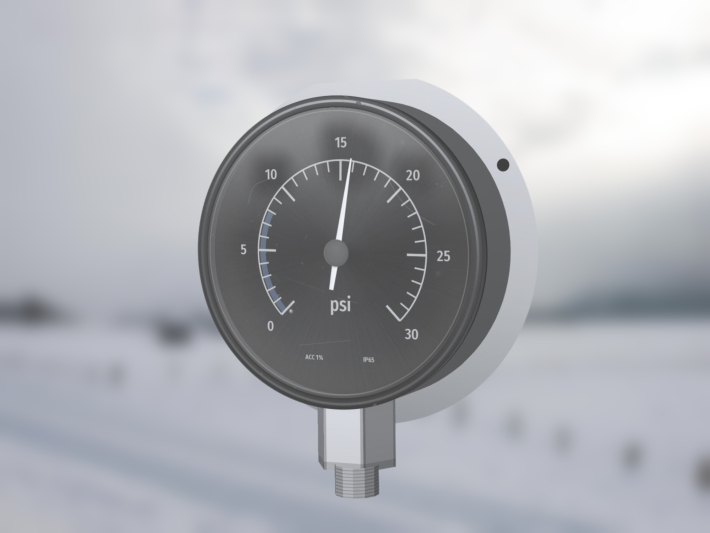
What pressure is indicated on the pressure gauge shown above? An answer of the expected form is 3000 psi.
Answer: 16 psi
